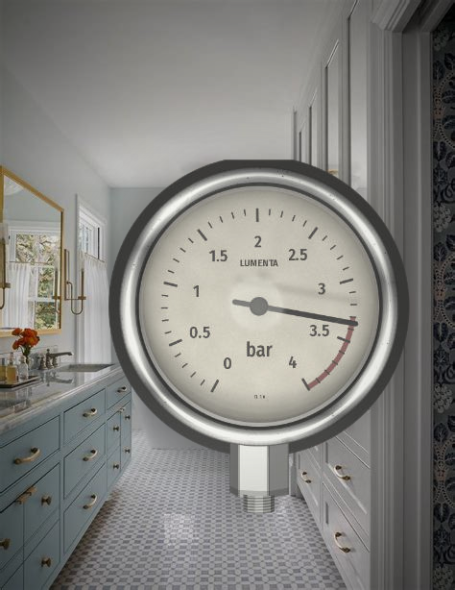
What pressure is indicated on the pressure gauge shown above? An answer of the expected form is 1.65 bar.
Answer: 3.35 bar
